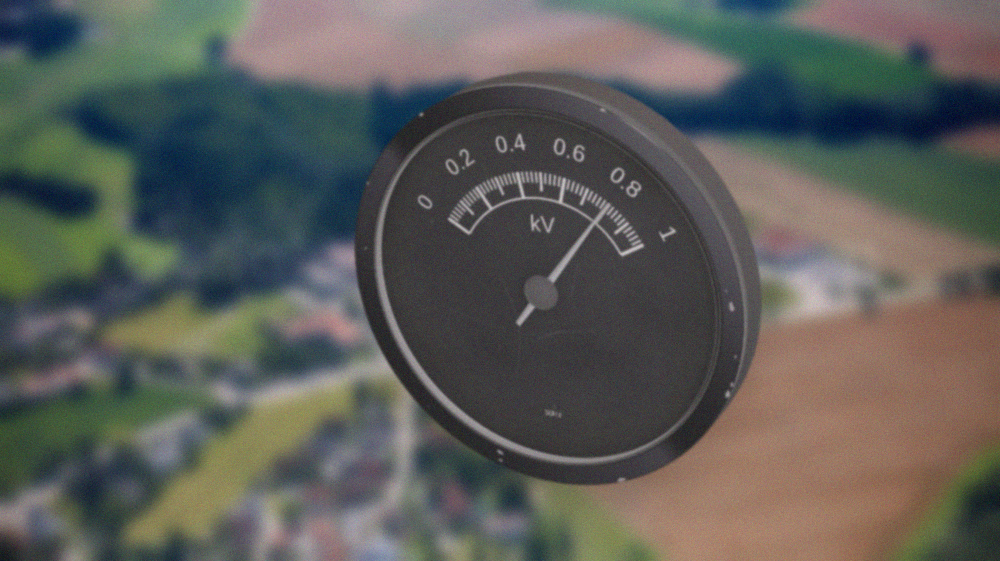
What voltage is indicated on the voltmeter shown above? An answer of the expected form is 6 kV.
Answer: 0.8 kV
